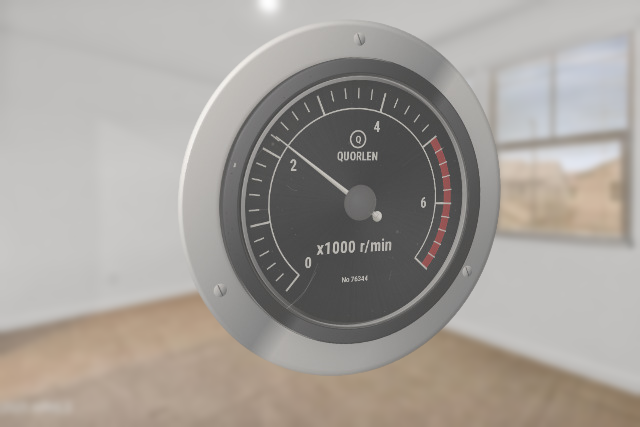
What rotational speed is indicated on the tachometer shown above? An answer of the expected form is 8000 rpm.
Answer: 2200 rpm
